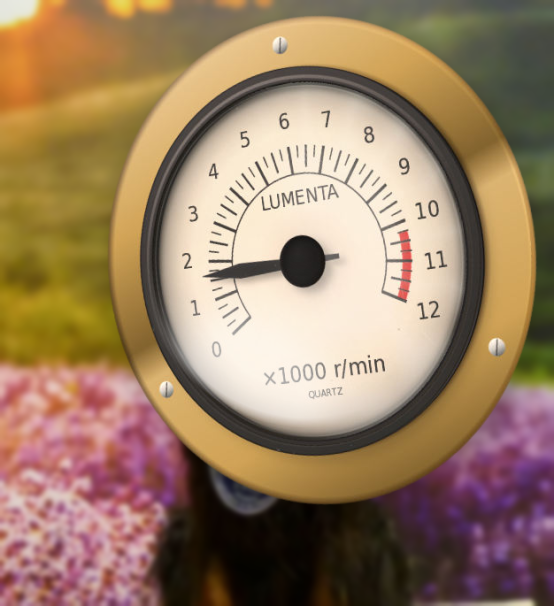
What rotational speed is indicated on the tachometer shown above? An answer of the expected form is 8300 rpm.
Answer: 1625 rpm
